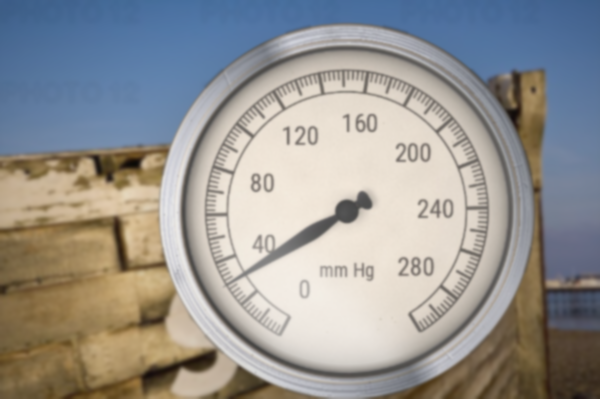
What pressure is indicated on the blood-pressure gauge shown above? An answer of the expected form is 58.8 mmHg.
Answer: 30 mmHg
